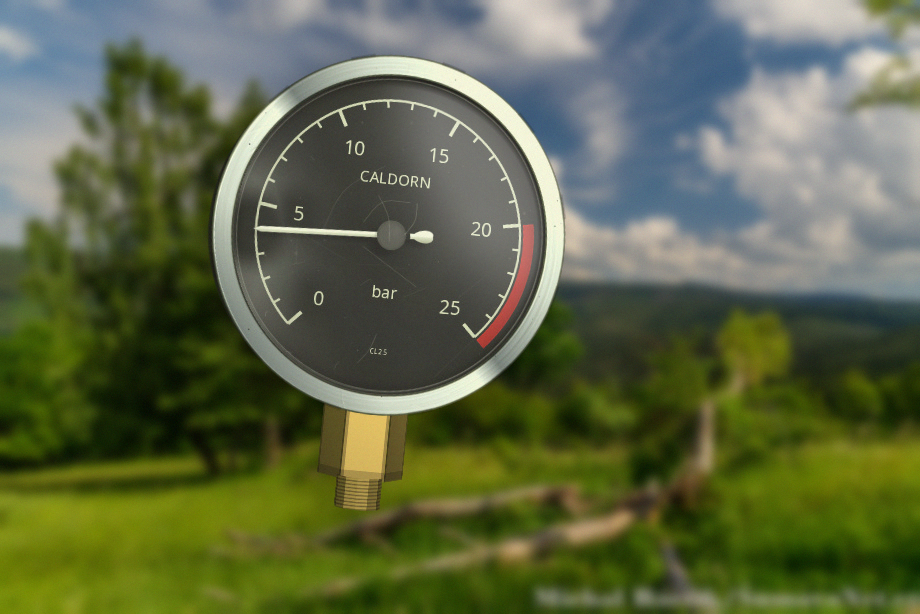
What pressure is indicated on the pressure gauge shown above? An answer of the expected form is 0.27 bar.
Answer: 4 bar
